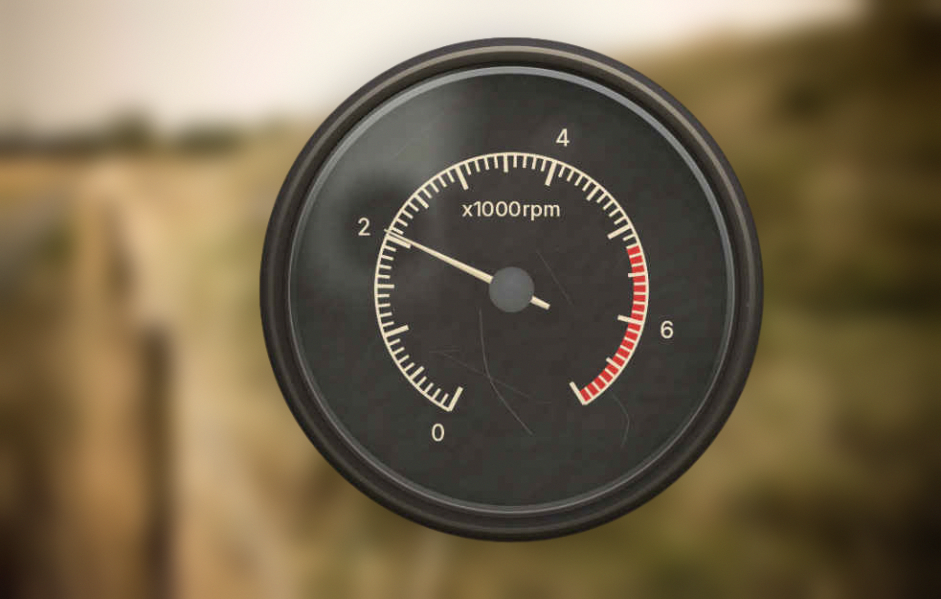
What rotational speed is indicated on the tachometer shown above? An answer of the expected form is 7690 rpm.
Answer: 2050 rpm
